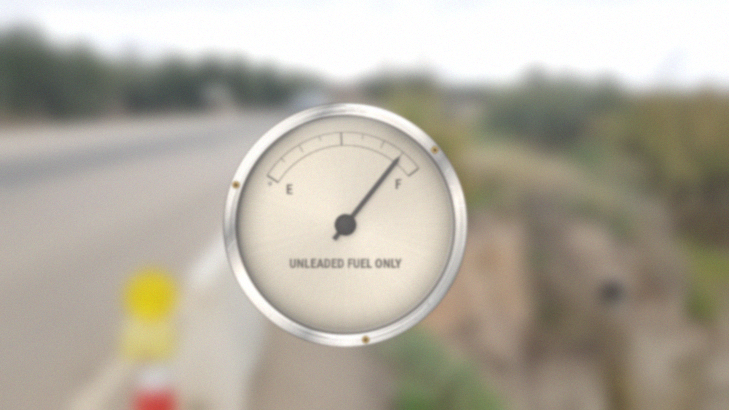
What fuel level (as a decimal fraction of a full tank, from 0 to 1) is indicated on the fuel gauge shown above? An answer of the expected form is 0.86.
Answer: 0.875
